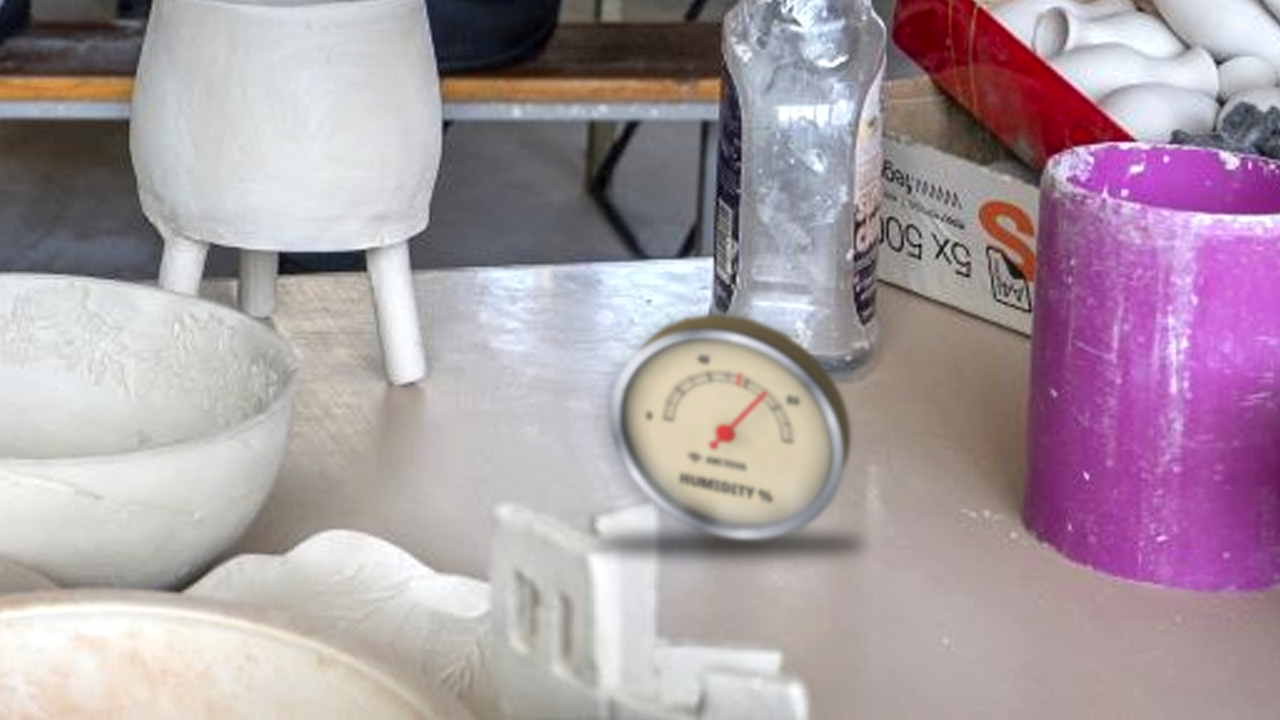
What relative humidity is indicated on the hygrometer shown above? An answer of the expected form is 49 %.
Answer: 70 %
